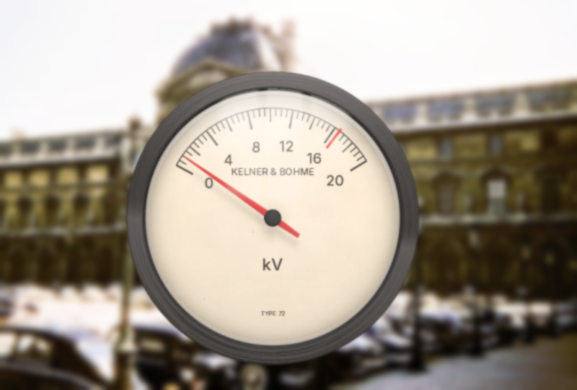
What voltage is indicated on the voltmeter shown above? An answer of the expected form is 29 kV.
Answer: 1 kV
